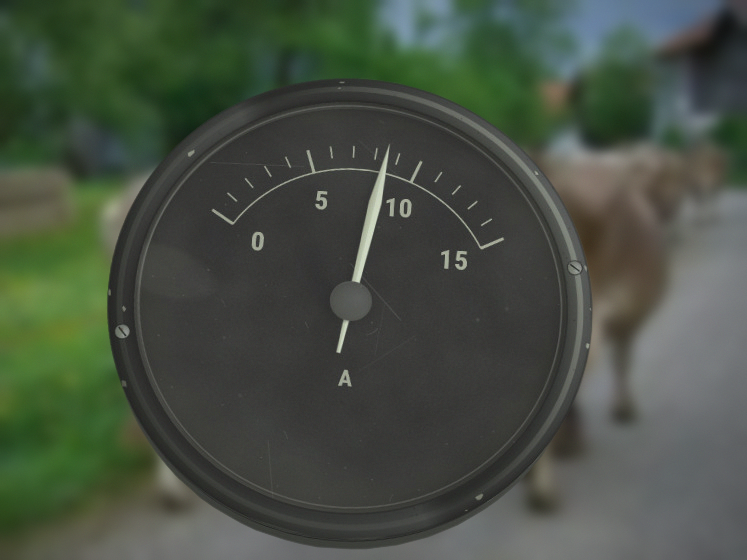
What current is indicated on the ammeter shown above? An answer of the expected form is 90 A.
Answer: 8.5 A
